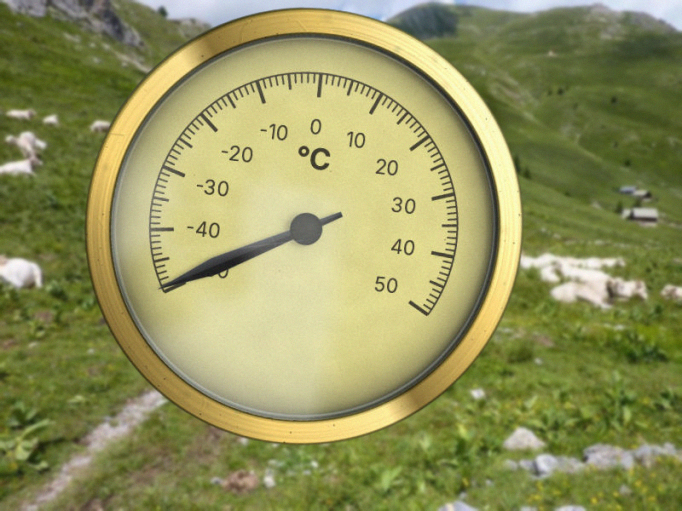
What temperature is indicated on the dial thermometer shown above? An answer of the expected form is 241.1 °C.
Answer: -49 °C
